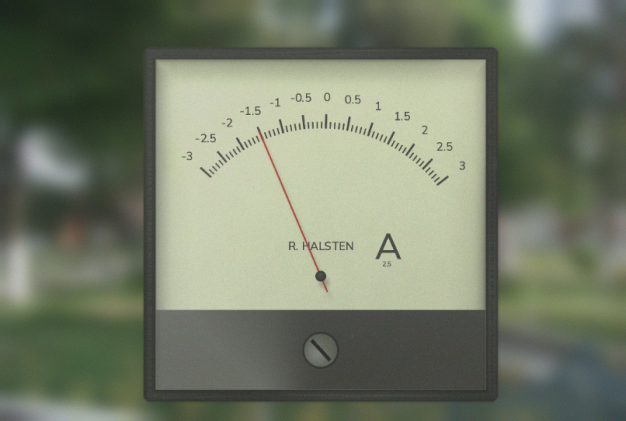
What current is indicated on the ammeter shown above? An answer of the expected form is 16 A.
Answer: -1.5 A
